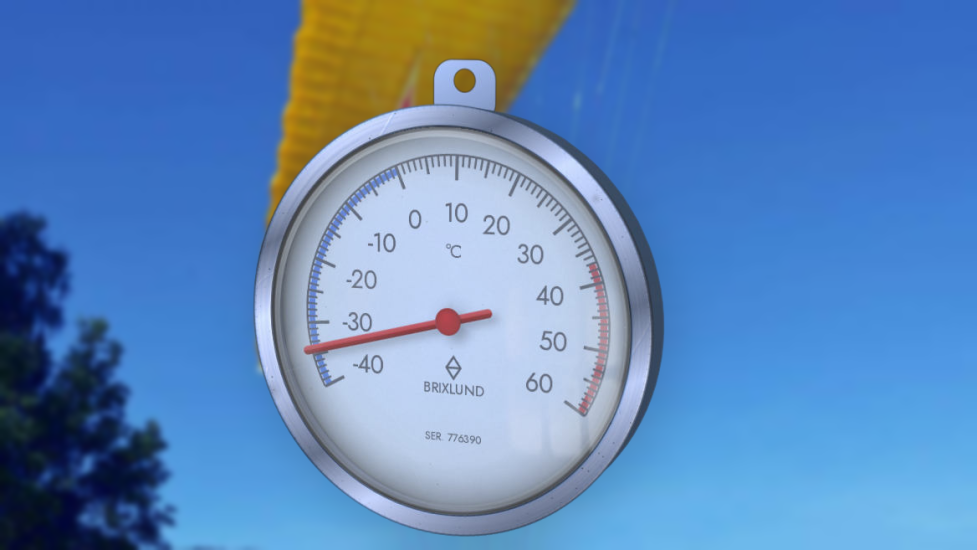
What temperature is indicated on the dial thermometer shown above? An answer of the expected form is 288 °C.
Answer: -34 °C
